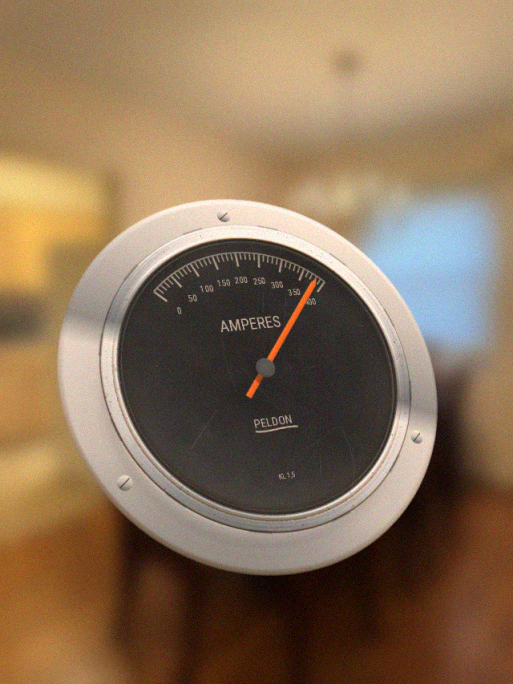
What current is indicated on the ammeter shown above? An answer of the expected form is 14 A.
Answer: 380 A
